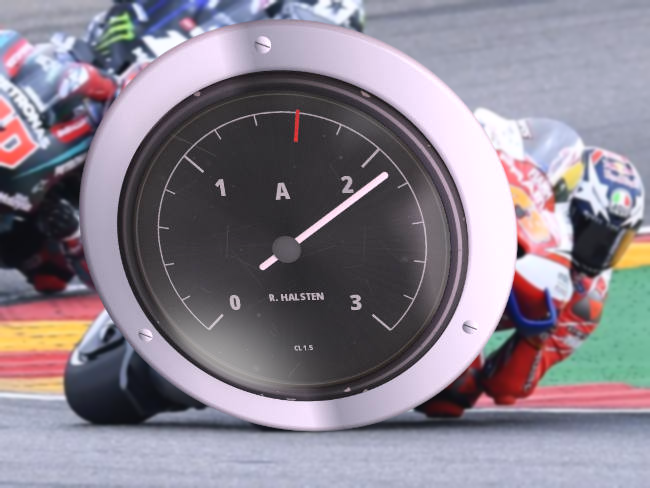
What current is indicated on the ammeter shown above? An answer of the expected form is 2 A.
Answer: 2.1 A
